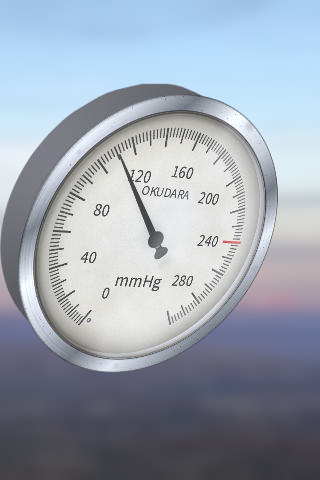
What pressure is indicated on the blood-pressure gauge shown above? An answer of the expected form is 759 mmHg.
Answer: 110 mmHg
